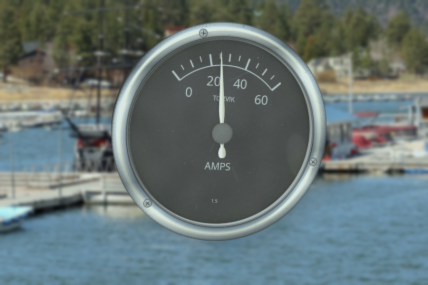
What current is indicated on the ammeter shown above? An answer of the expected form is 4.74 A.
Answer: 25 A
